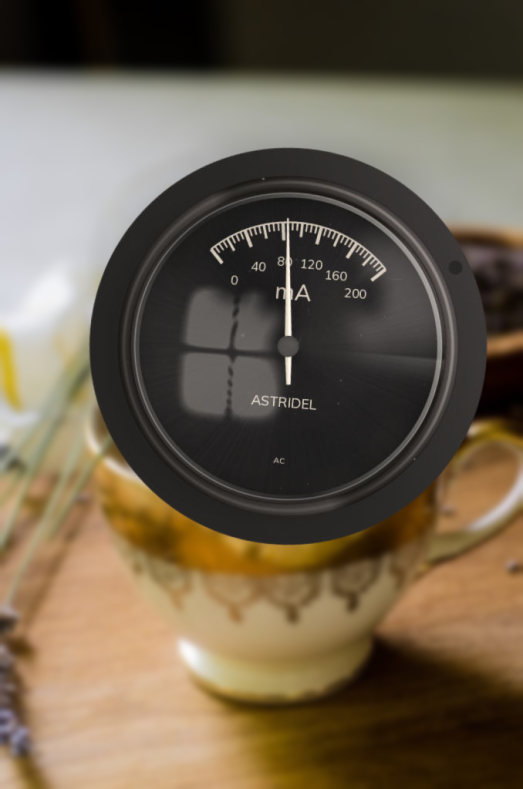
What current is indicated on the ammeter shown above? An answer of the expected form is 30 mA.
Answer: 85 mA
